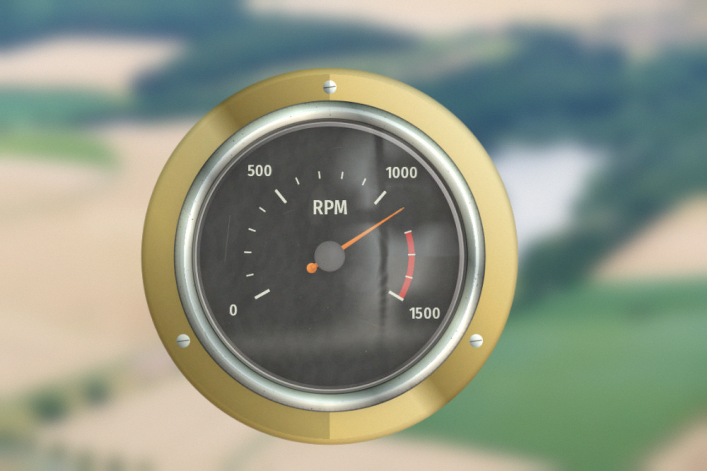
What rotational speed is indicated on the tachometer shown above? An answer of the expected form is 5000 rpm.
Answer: 1100 rpm
